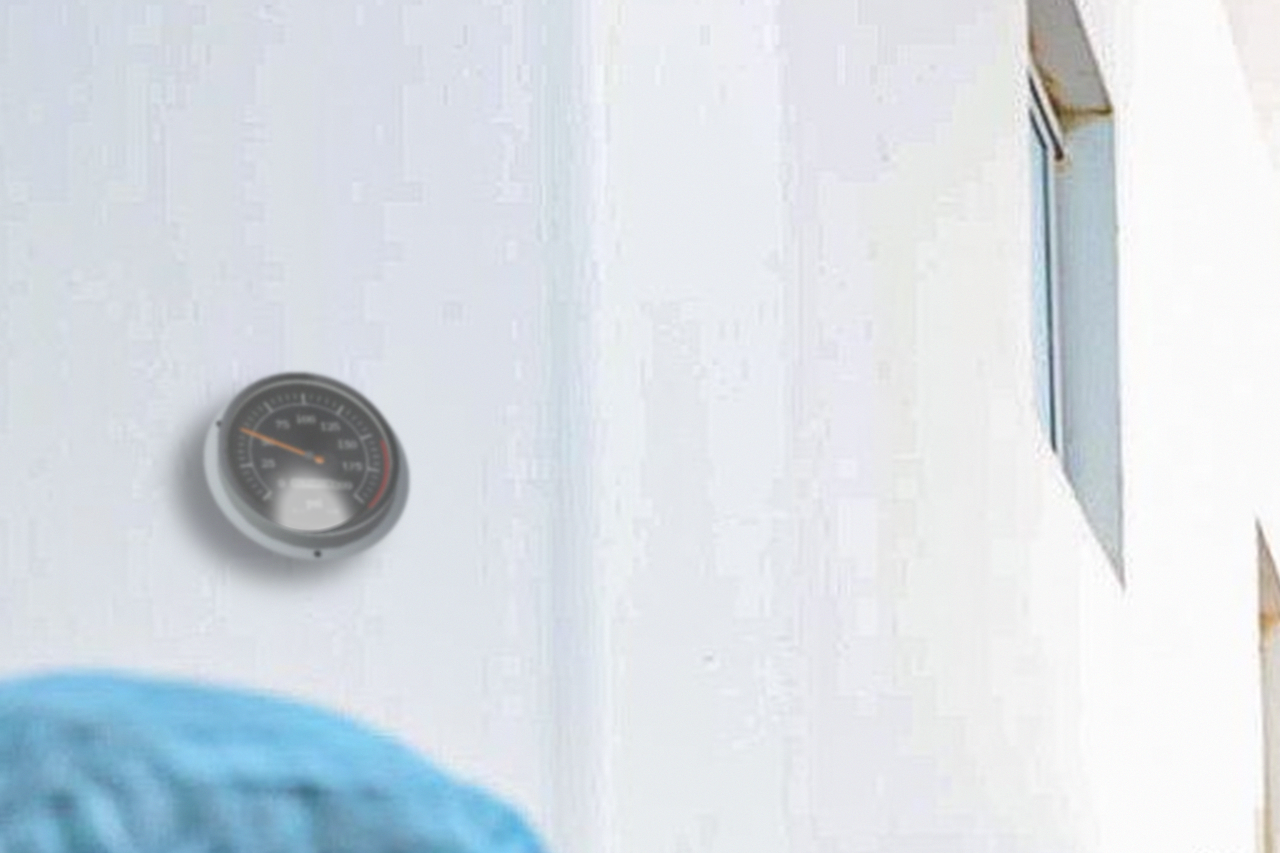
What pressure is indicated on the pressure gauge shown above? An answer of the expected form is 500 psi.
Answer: 50 psi
